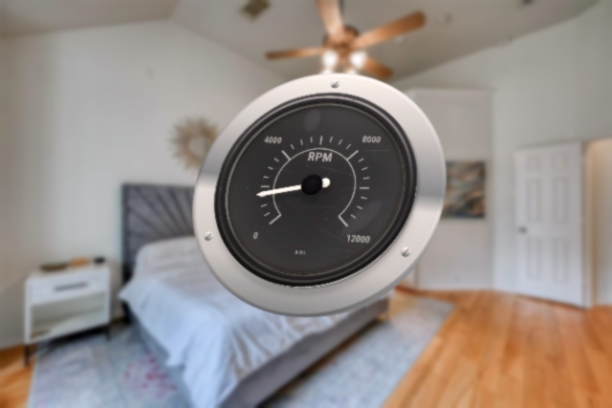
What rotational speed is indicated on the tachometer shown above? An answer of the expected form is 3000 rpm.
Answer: 1500 rpm
